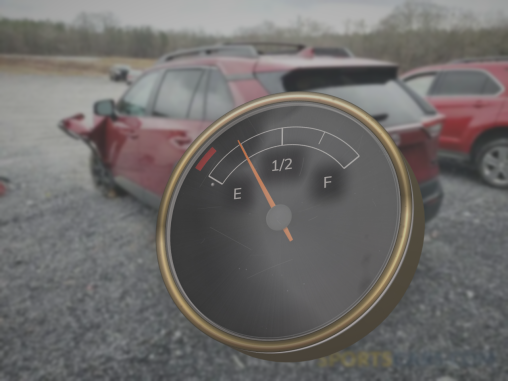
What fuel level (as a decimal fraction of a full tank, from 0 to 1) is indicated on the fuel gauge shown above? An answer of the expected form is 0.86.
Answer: 0.25
